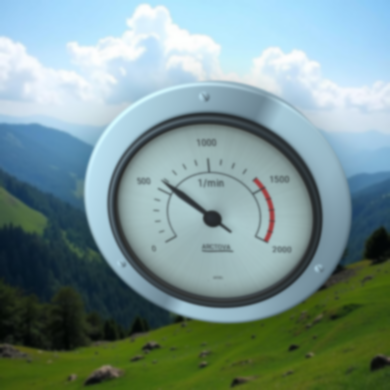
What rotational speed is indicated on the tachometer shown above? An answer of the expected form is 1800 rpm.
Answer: 600 rpm
